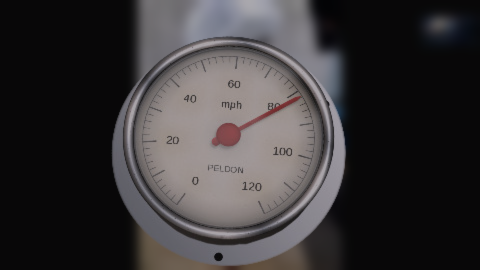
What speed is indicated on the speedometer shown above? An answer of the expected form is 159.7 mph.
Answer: 82 mph
